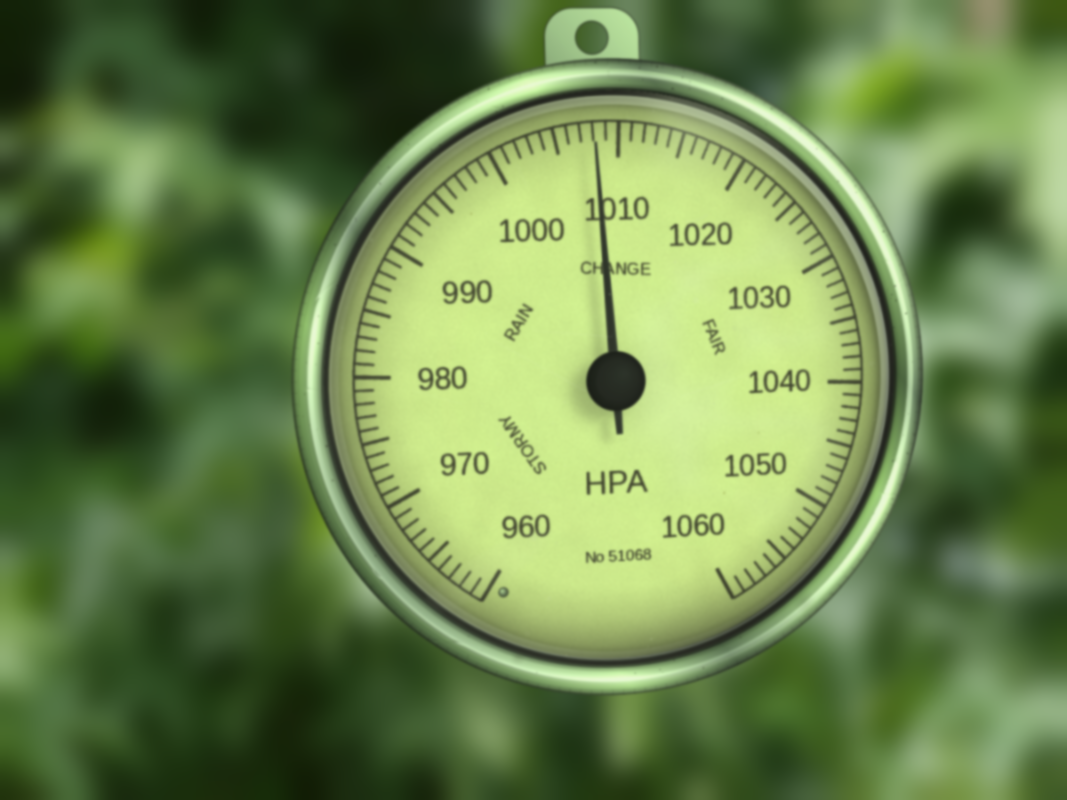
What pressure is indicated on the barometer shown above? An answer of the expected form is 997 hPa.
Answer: 1008 hPa
